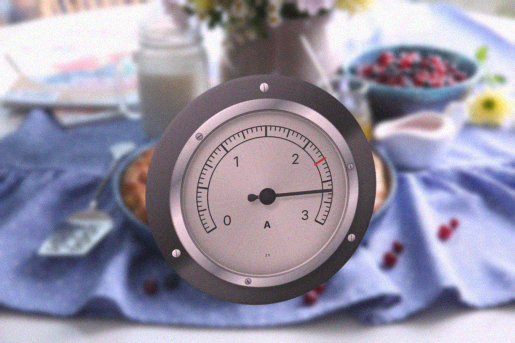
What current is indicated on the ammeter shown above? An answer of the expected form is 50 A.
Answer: 2.6 A
